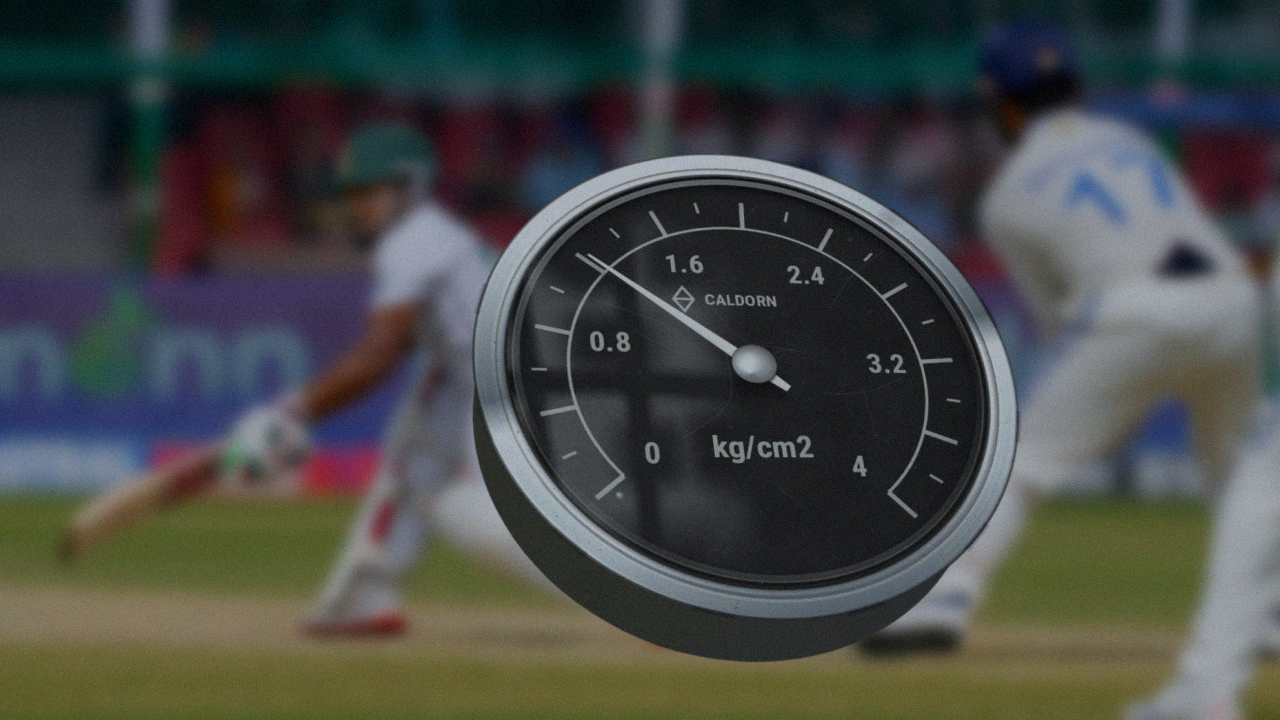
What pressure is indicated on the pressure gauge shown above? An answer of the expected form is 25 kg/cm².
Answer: 1.2 kg/cm²
